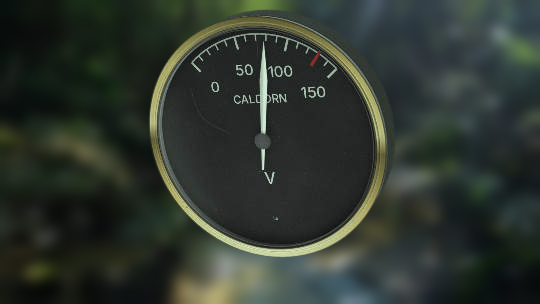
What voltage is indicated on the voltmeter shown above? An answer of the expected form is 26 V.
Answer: 80 V
